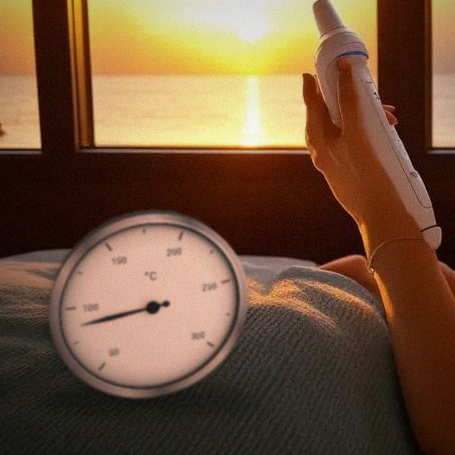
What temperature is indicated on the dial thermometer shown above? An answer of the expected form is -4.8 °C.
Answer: 87.5 °C
